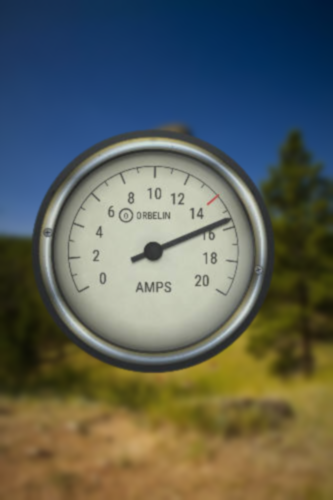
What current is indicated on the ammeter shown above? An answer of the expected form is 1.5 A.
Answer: 15.5 A
